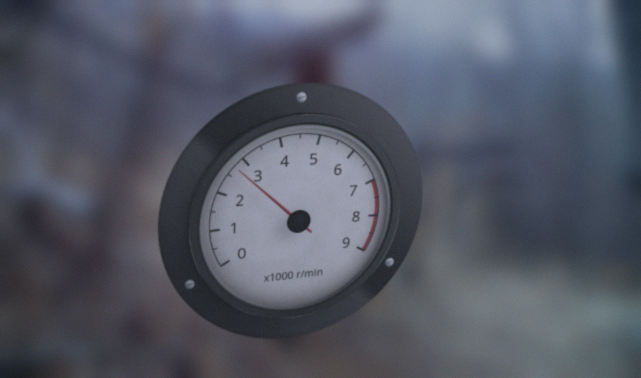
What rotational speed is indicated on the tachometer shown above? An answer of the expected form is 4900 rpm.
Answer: 2750 rpm
